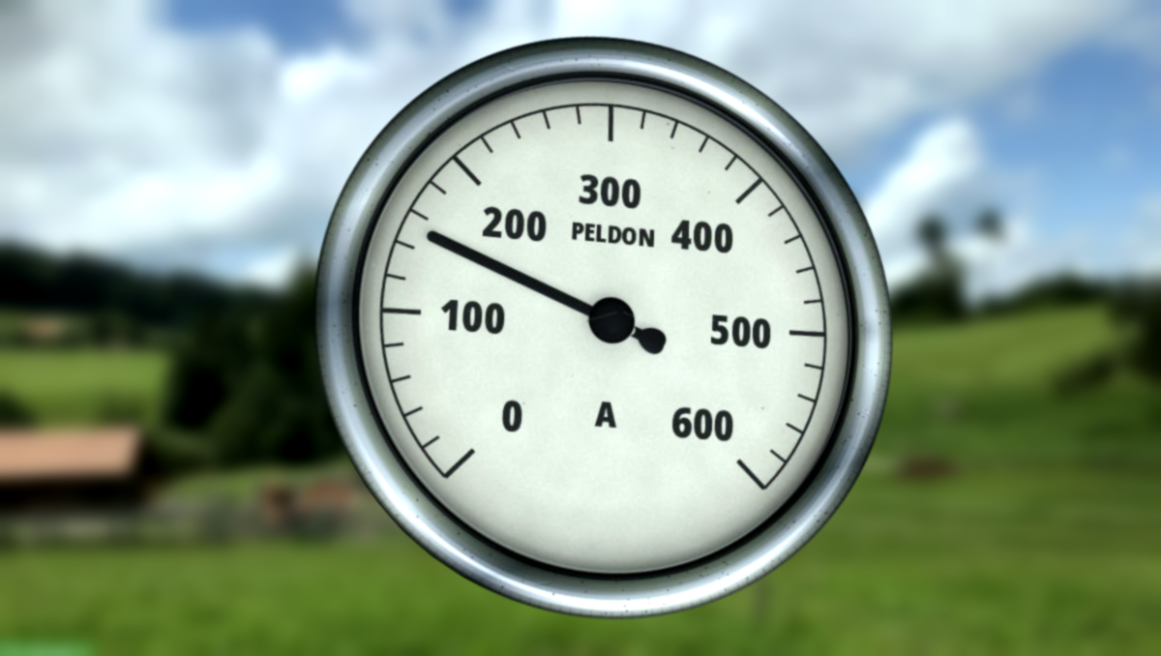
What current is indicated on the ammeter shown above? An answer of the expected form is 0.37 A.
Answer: 150 A
